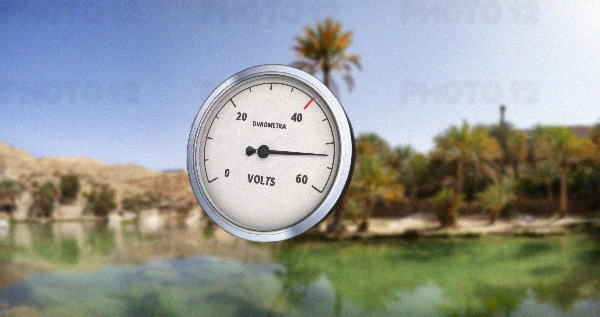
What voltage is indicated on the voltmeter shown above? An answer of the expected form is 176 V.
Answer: 52.5 V
